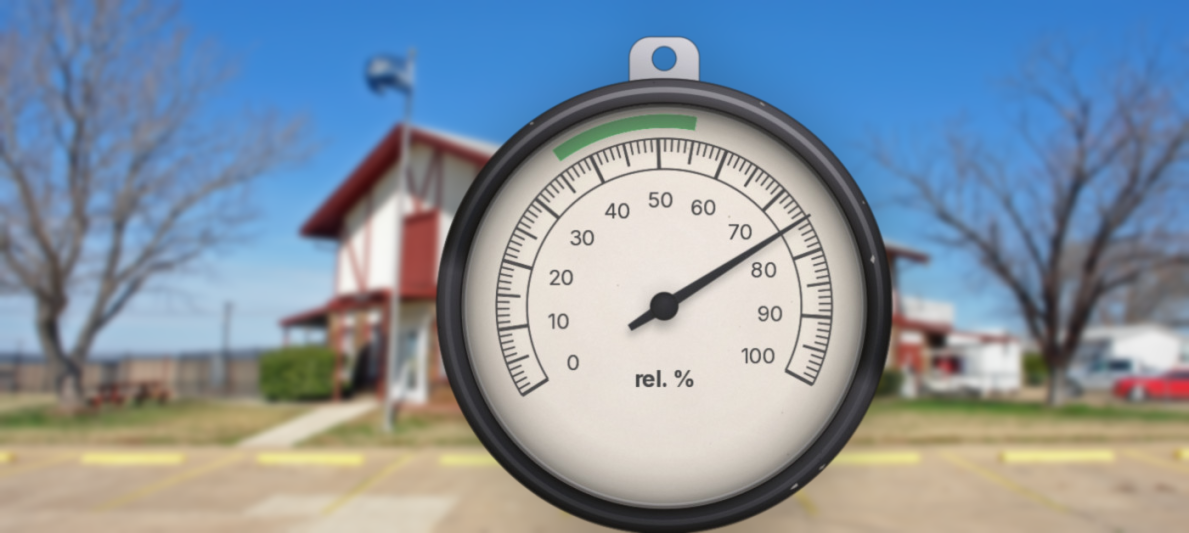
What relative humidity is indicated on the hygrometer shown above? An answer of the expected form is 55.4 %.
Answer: 75 %
